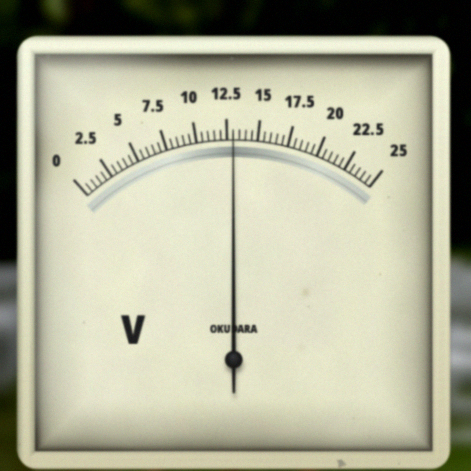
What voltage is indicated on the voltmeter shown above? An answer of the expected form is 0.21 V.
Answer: 13 V
